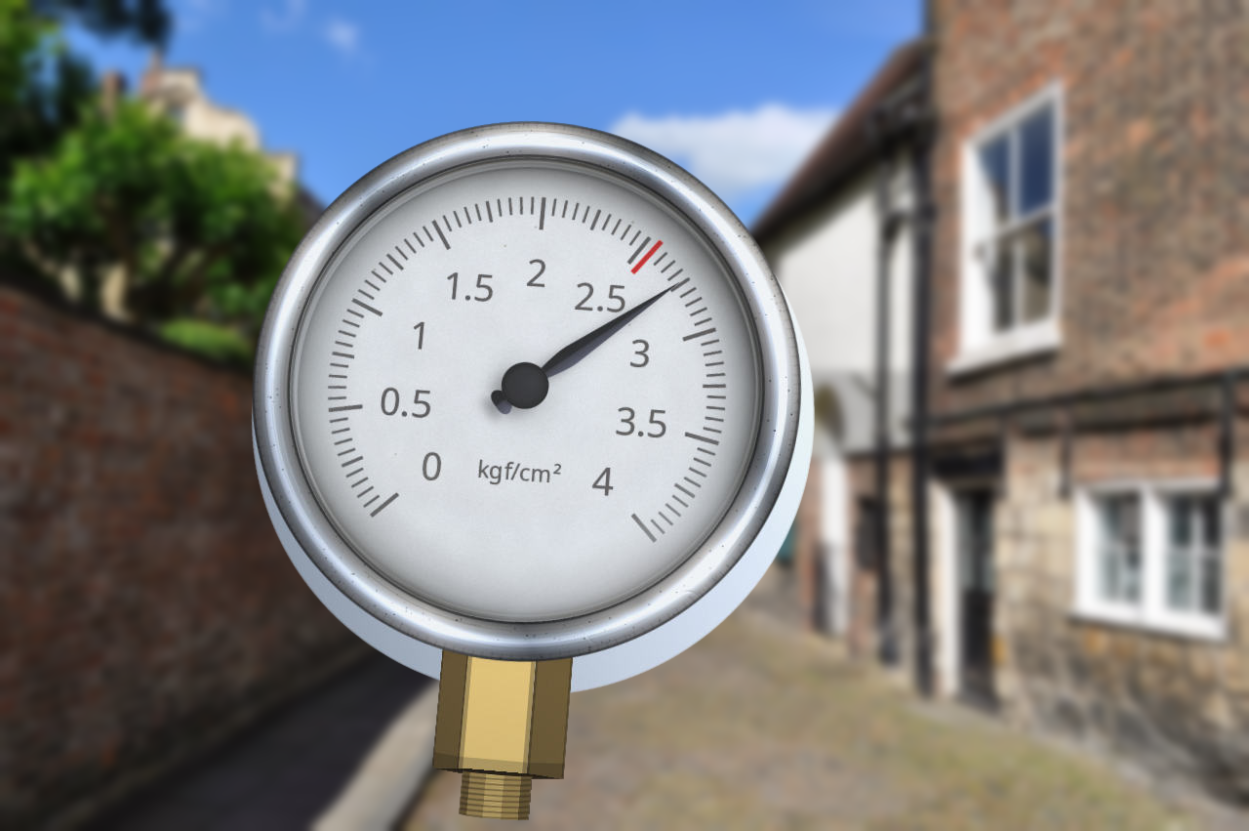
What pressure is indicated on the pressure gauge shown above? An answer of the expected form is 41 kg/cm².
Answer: 2.75 kg/cm²
